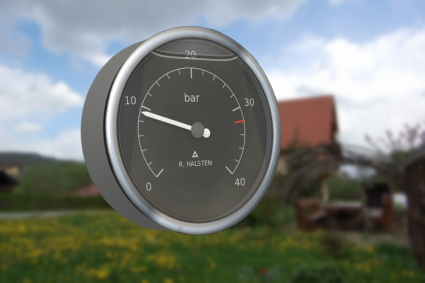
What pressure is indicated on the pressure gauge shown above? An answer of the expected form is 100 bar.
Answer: 9 bar
